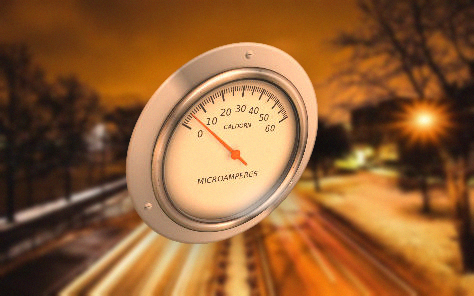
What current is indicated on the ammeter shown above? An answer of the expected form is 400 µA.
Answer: 5 µA
